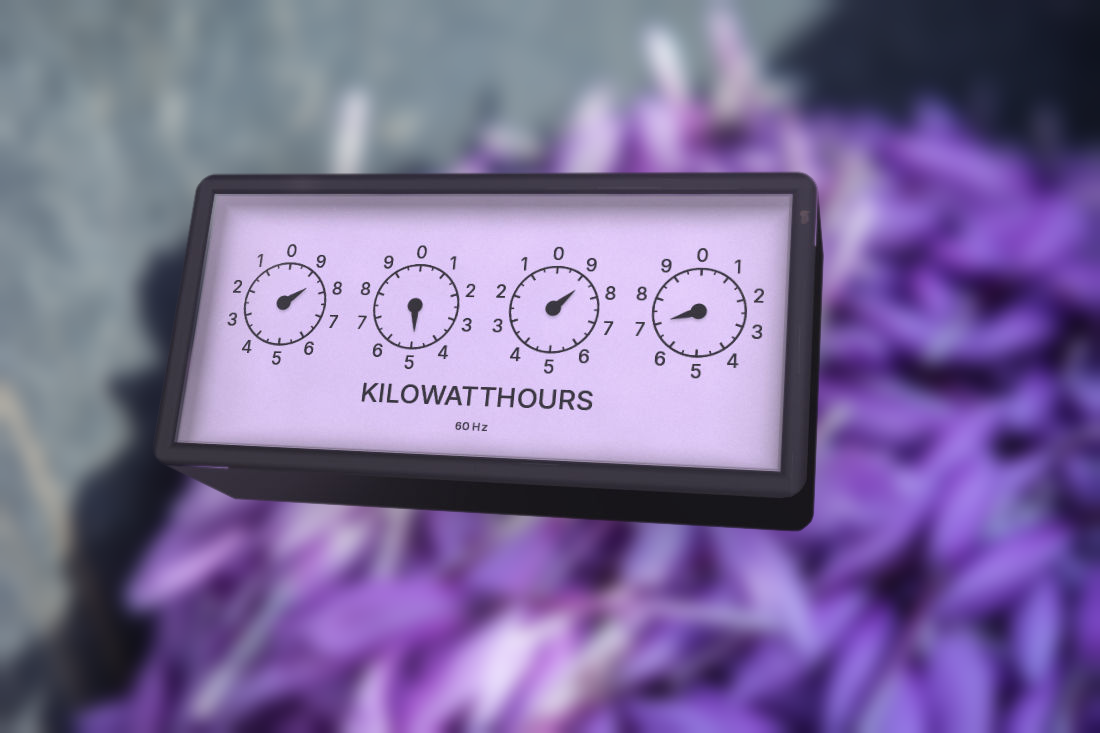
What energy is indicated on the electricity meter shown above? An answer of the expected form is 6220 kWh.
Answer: 8487 kWh
